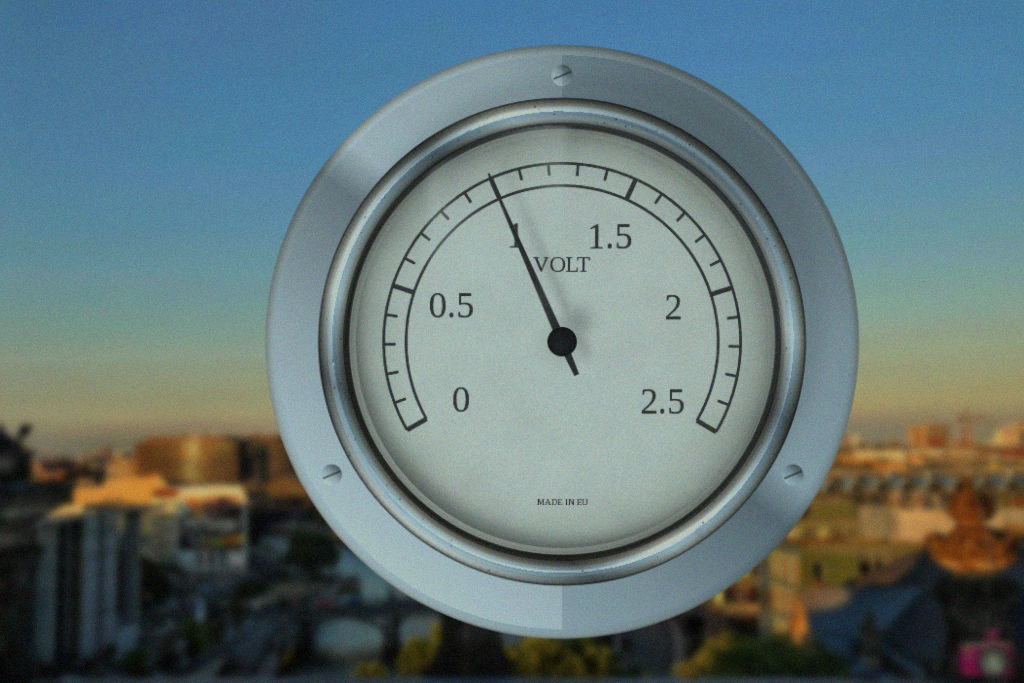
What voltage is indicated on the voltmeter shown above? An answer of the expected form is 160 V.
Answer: 1 V
